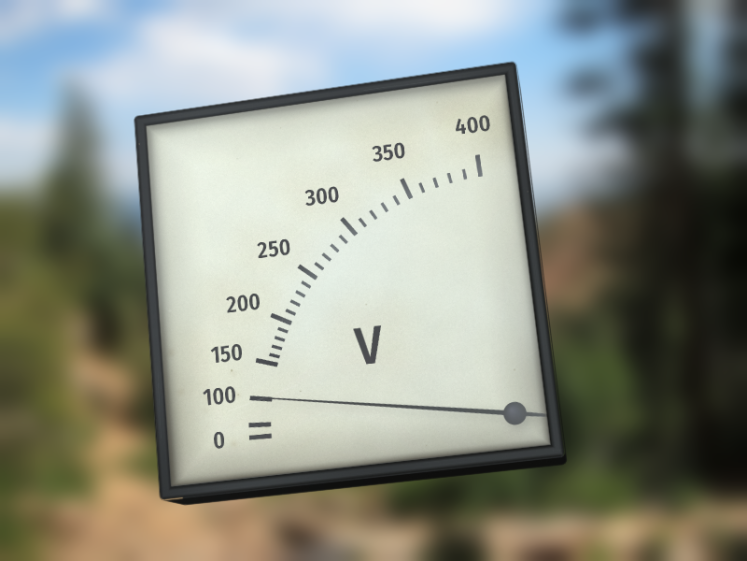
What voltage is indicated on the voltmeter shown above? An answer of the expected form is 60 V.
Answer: 100 V
